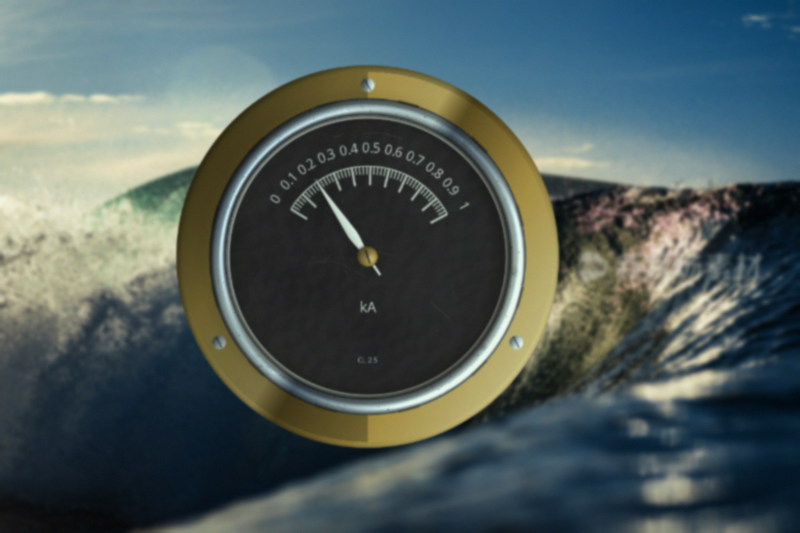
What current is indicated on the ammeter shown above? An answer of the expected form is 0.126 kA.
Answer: 0.2 kA
